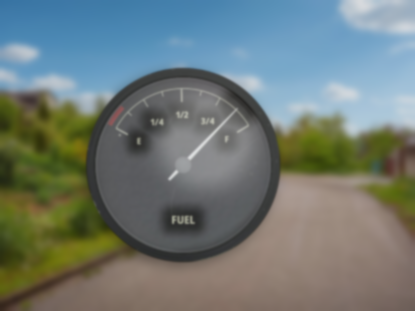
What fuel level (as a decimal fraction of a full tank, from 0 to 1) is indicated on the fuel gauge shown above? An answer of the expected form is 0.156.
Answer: 0.875
